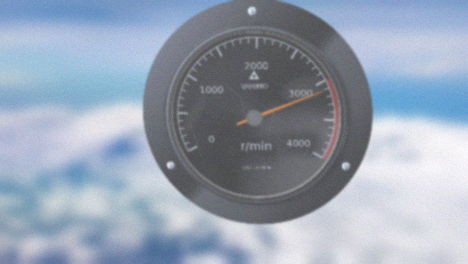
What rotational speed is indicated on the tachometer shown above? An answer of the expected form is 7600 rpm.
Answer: 3100 rpm
